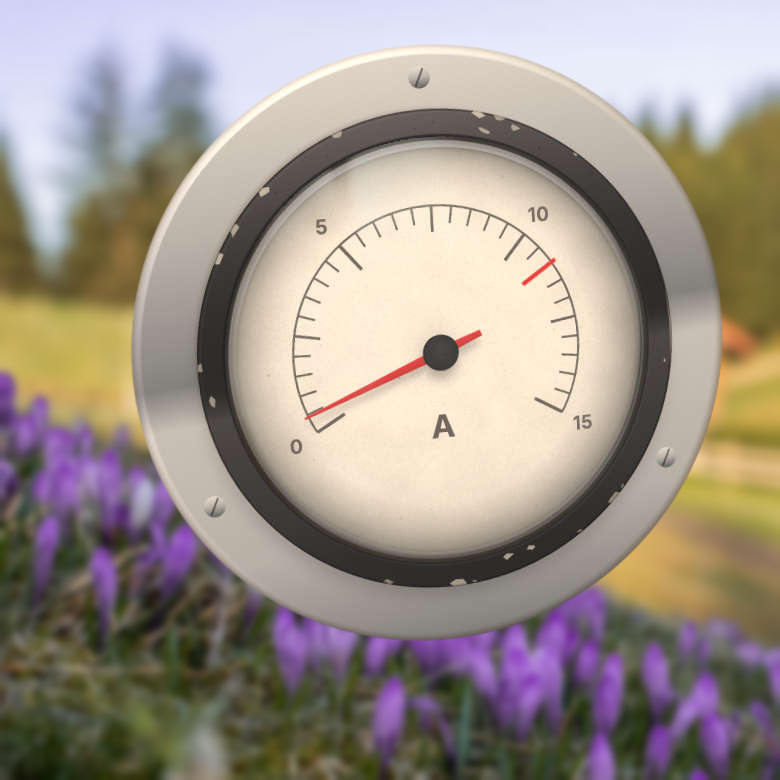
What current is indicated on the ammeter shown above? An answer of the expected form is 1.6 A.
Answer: 0.5 A
